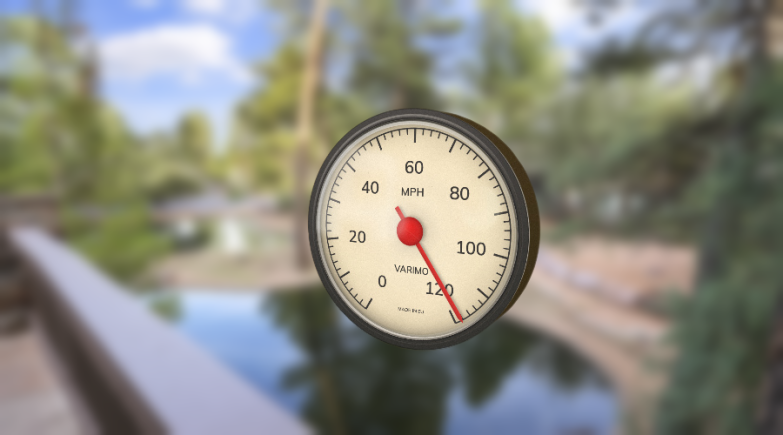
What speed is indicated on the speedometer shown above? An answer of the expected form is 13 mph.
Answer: 118 mph
